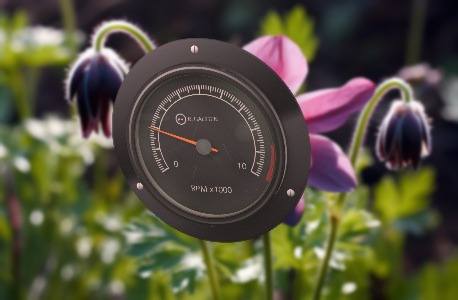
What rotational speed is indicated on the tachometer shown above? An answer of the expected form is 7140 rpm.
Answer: 2000 rpm
